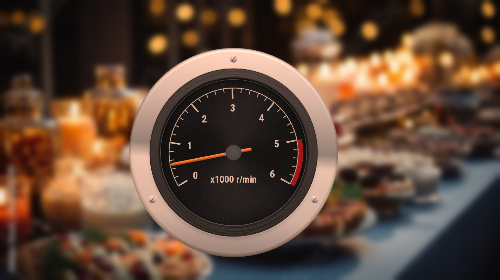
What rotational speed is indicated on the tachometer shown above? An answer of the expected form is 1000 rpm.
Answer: 500 rpm
